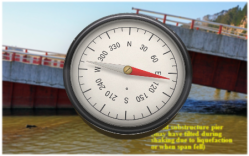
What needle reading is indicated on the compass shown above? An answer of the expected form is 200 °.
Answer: 100 °
